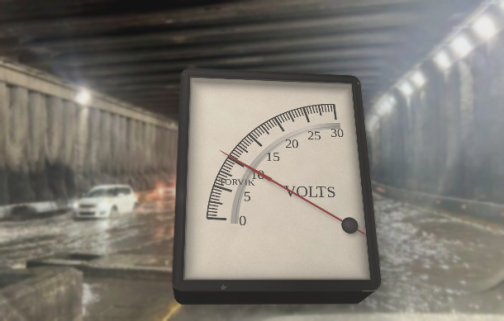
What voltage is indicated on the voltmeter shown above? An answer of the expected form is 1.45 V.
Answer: 10 V
